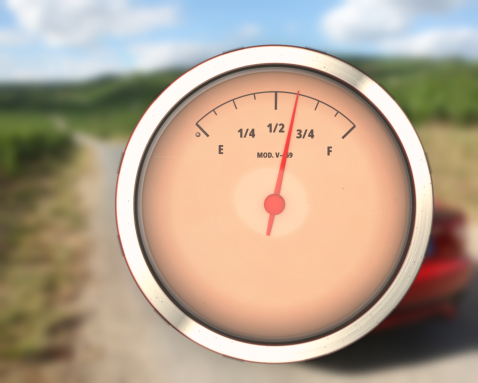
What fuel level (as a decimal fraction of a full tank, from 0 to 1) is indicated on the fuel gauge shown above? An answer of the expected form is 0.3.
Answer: 0.625
